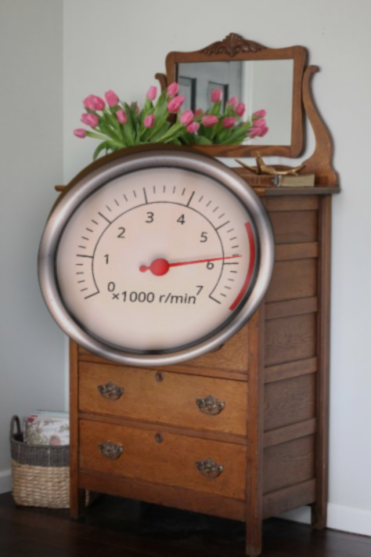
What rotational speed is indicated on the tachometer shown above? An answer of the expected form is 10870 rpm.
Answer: 5800 rpm
